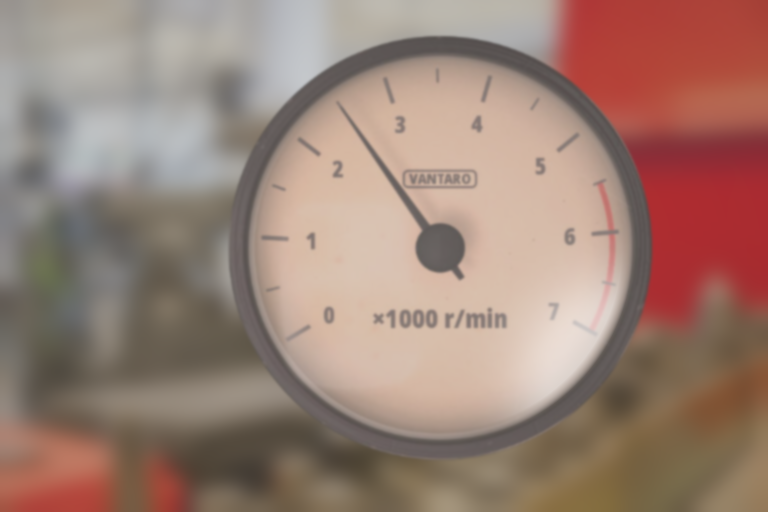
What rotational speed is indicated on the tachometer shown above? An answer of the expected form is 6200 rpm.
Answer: 2500 rpm
